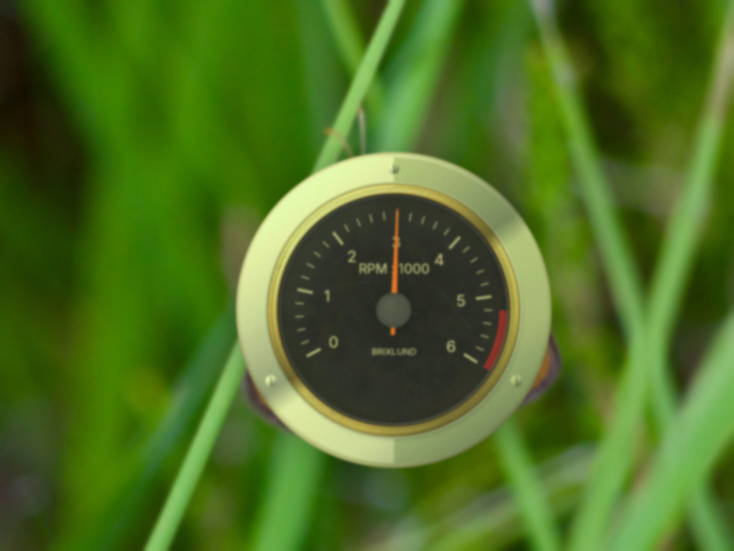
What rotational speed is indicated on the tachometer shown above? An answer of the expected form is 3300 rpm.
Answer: 3000 rpm
